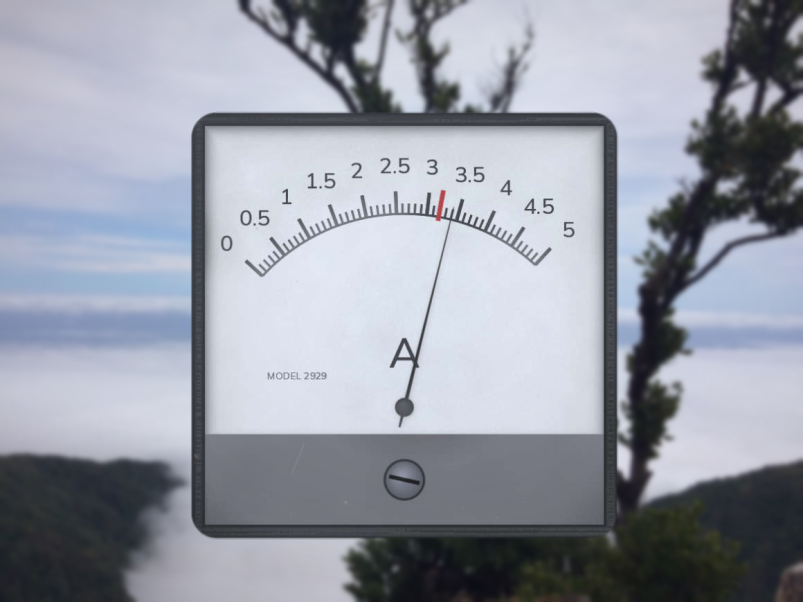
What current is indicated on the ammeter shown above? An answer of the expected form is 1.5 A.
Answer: 3.4 A
